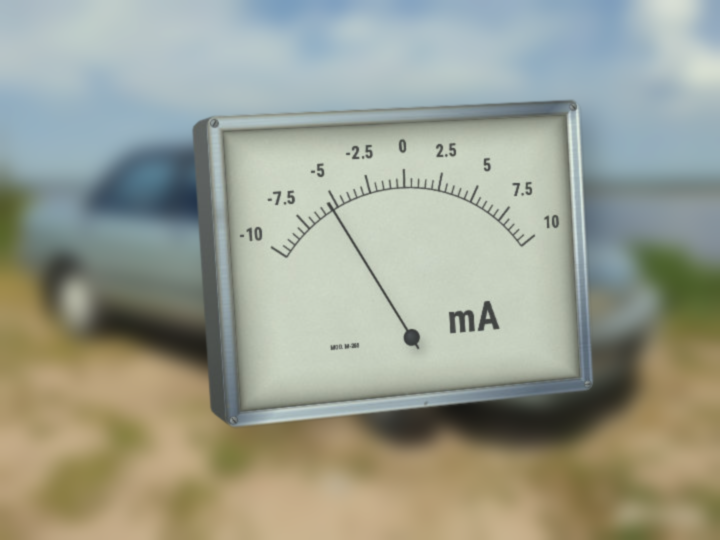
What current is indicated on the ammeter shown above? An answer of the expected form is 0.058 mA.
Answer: -5.5 mA
